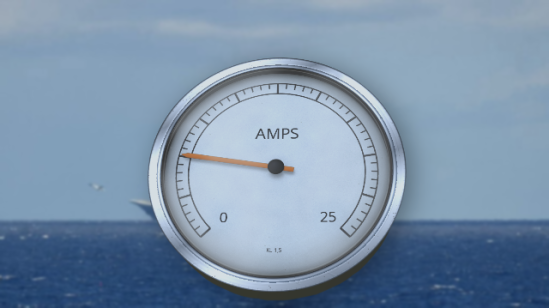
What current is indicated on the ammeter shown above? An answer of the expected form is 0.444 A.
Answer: 5 A
